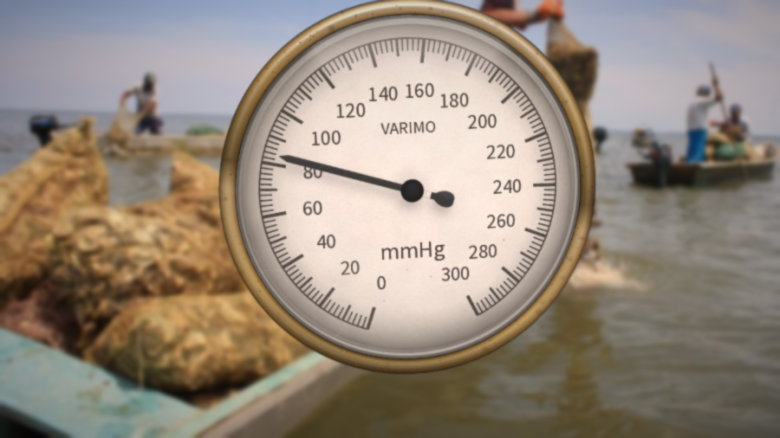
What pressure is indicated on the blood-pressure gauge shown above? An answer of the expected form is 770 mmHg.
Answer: 84 mmHg
